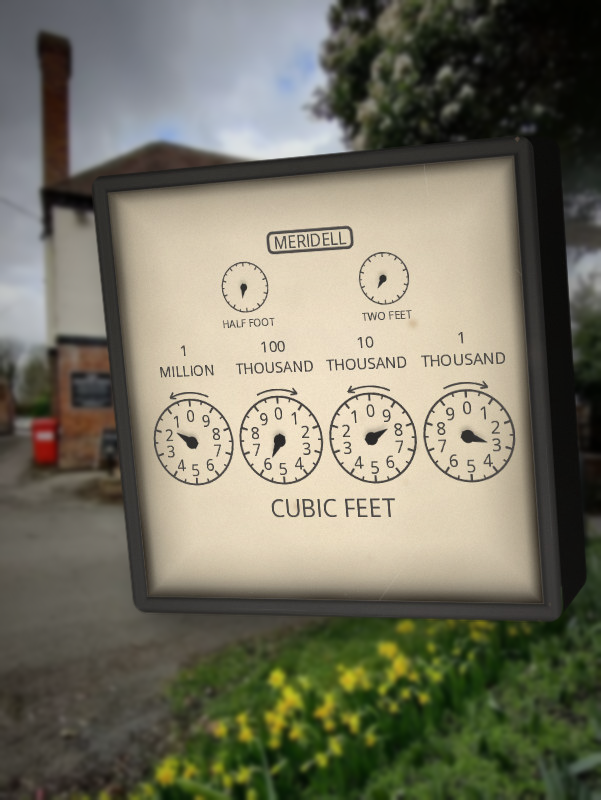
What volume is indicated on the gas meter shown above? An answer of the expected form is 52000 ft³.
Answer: 158300 ft³
